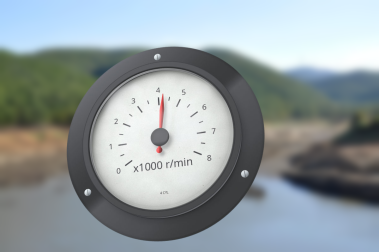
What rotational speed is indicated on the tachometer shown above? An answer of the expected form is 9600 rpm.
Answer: 4250 rpm
